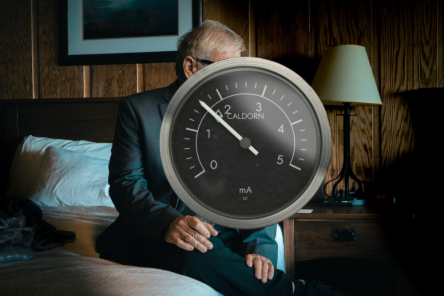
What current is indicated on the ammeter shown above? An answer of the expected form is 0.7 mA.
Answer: 1.6 mA
